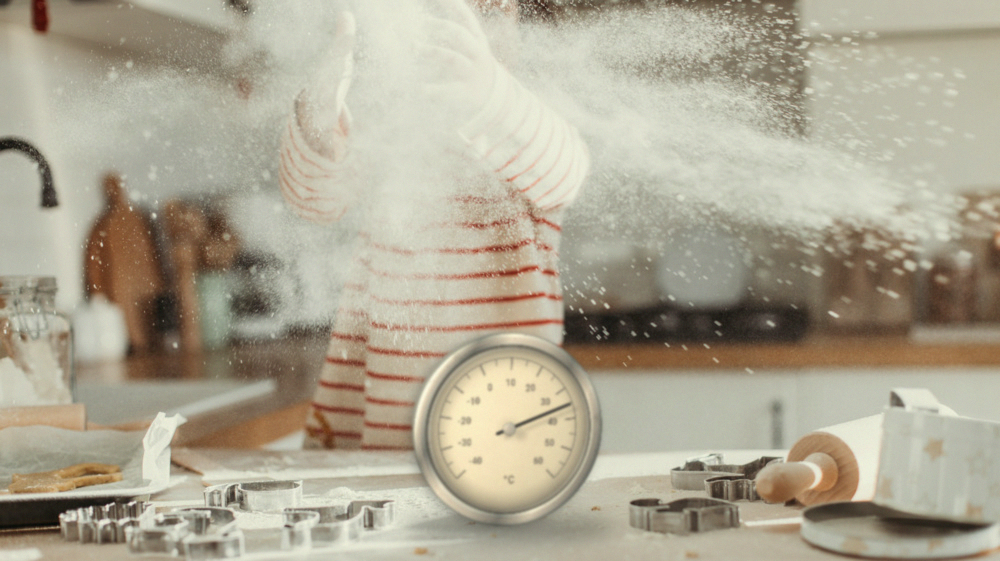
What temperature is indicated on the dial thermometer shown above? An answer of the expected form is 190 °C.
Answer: 35 °C
